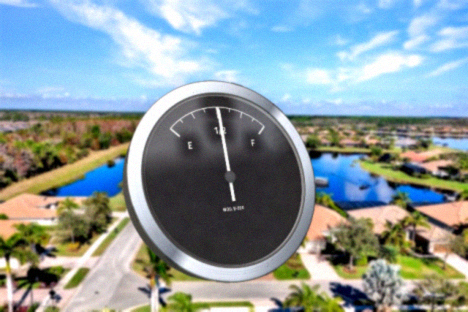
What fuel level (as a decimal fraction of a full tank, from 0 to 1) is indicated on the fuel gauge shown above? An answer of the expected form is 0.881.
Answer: 0.5
